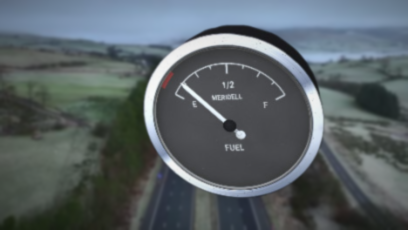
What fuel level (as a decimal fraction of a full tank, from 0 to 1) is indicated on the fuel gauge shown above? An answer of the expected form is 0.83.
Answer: 0.125
